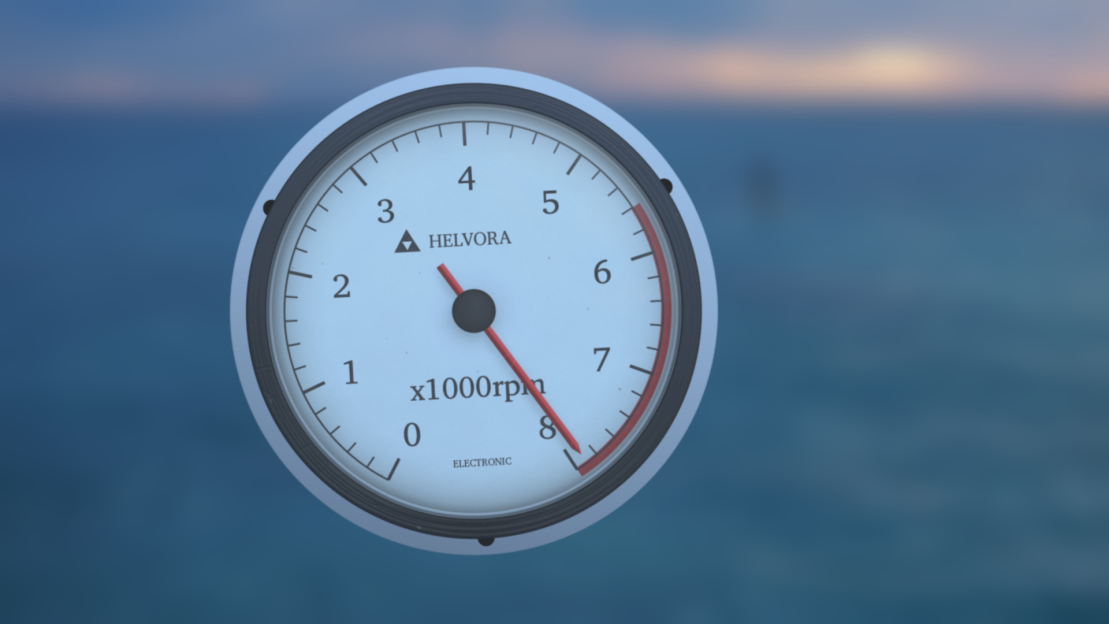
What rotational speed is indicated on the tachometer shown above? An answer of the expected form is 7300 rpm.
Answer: 7900 rpm
